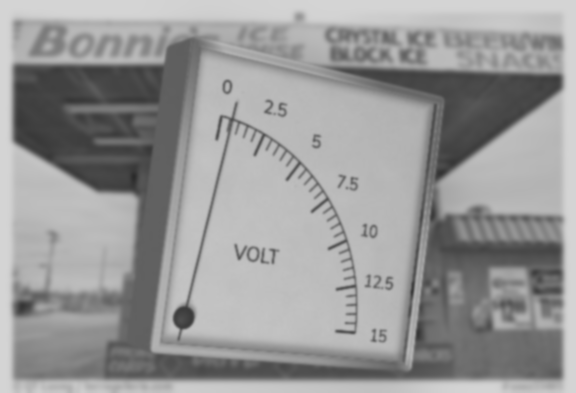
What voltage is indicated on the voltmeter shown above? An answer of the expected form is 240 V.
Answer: 0.5 V
